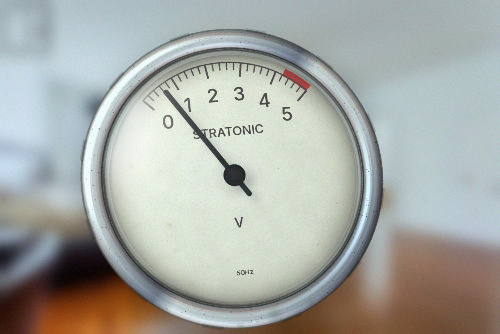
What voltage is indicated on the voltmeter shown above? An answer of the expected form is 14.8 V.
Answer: 0.6 V
